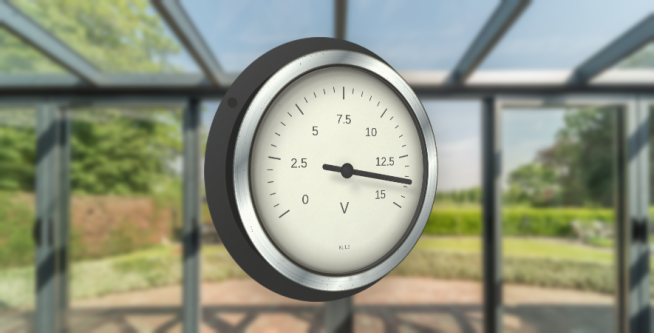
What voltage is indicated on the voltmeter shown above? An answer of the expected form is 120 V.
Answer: 13.75 V
